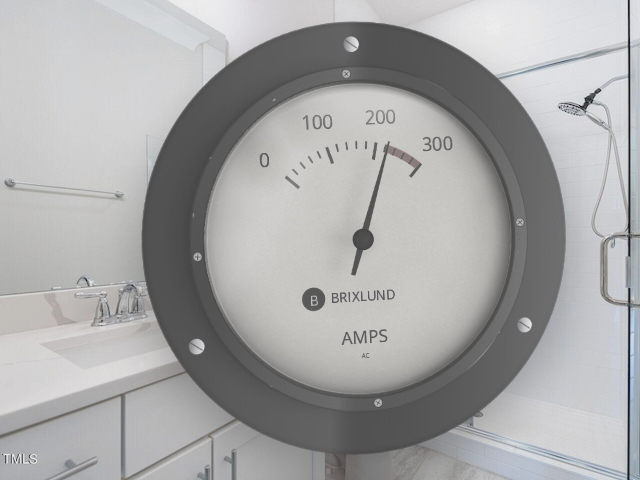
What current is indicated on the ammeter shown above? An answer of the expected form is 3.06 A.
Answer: 220 A
